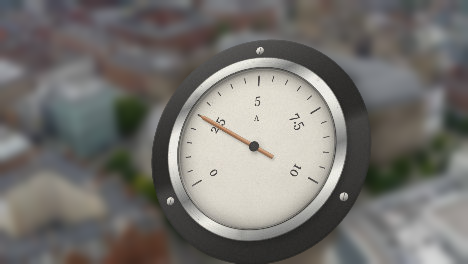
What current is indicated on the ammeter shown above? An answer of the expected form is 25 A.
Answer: 2.5 A
